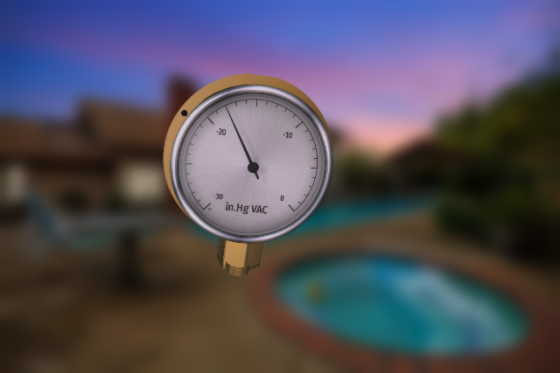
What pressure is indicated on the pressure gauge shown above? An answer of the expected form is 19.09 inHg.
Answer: -18 inHg
